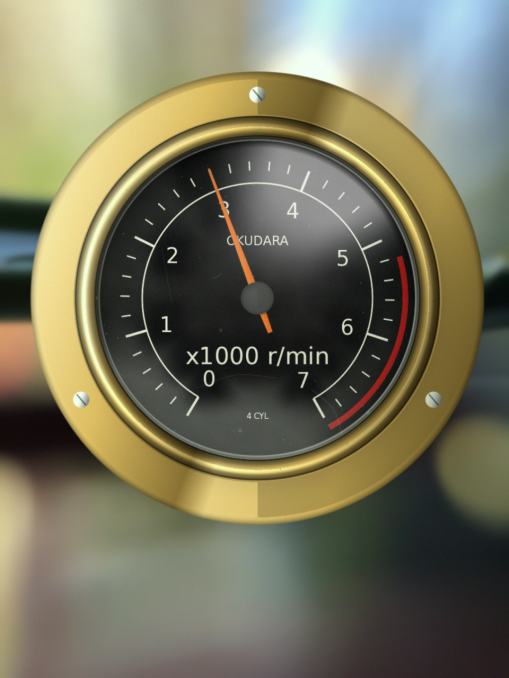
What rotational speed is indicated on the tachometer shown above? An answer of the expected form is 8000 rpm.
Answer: 3000 rpm
